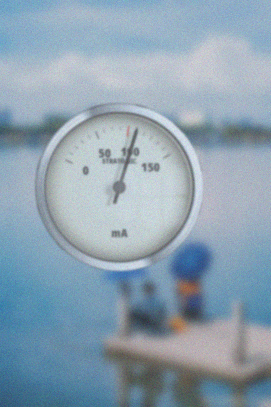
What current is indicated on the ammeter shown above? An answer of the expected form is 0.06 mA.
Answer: 100 mA
